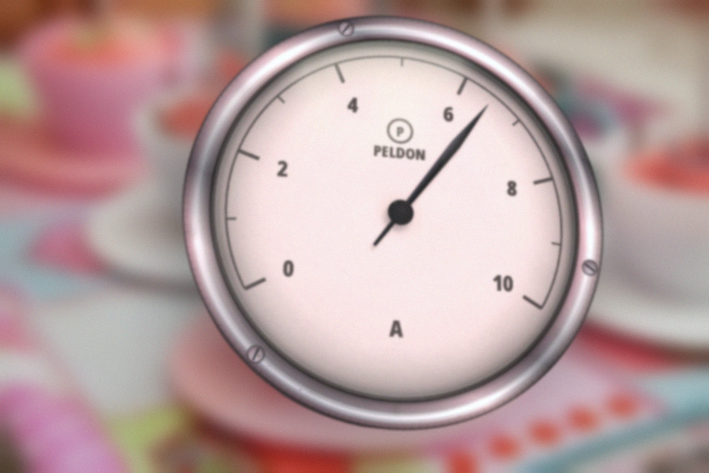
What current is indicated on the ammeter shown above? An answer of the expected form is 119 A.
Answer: 6.5 A
